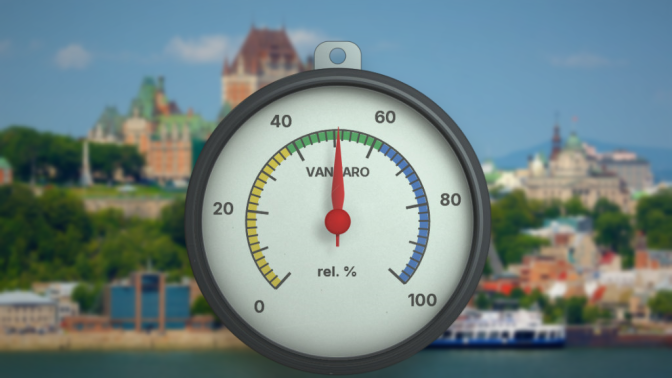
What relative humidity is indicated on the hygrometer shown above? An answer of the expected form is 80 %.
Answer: 51 %
